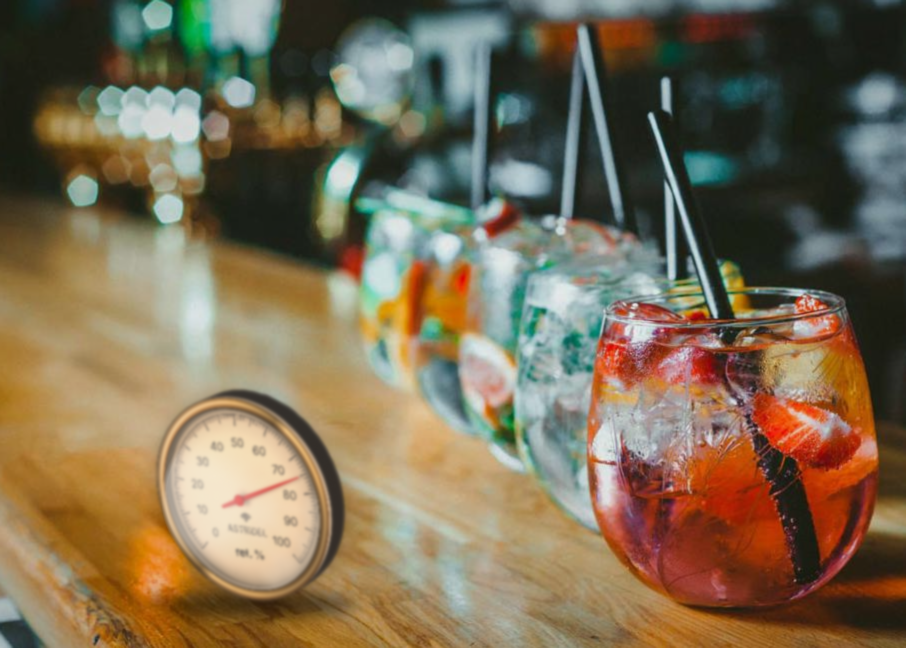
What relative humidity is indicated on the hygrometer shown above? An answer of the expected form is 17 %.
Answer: 75 %
